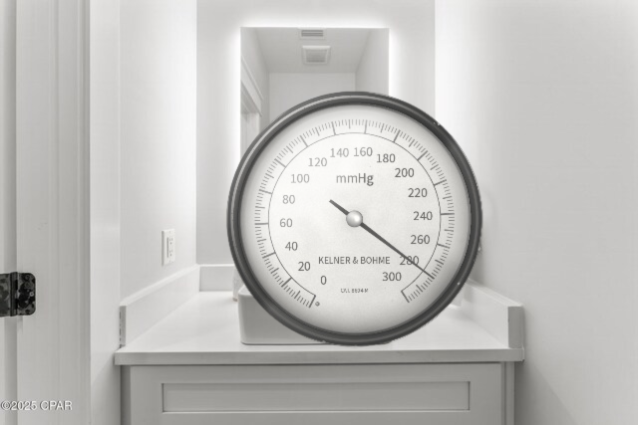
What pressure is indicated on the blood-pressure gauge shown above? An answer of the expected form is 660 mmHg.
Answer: 280 mmHg
